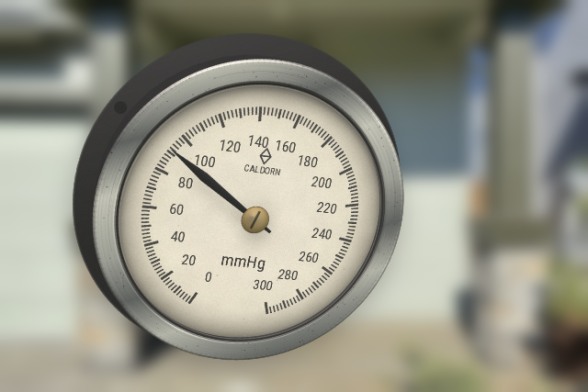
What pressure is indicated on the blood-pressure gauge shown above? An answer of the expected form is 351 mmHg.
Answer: 92 mmHg
